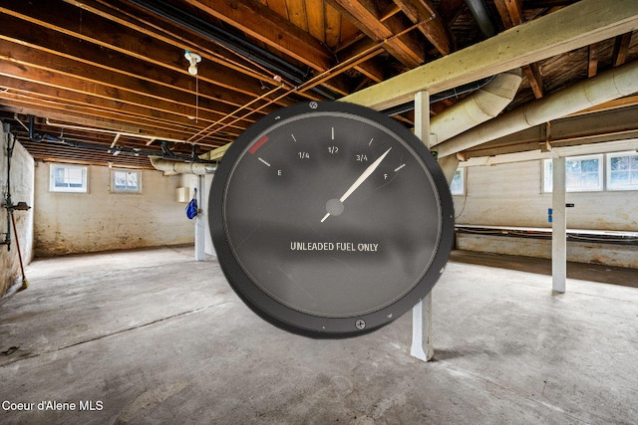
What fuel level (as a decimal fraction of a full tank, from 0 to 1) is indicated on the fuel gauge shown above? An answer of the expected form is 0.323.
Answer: 0.875
